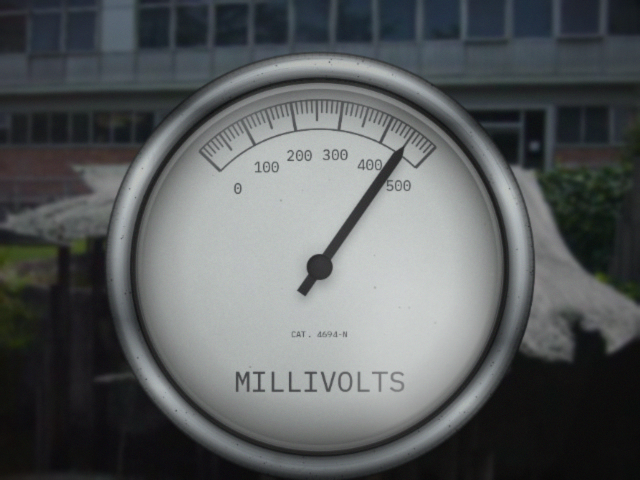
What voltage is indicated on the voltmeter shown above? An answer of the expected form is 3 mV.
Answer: 450 mV
